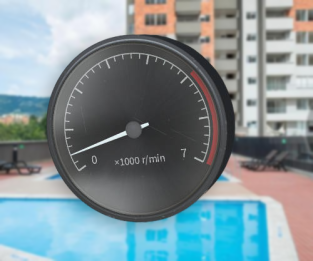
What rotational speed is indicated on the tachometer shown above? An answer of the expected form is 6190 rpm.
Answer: 400 rpm
